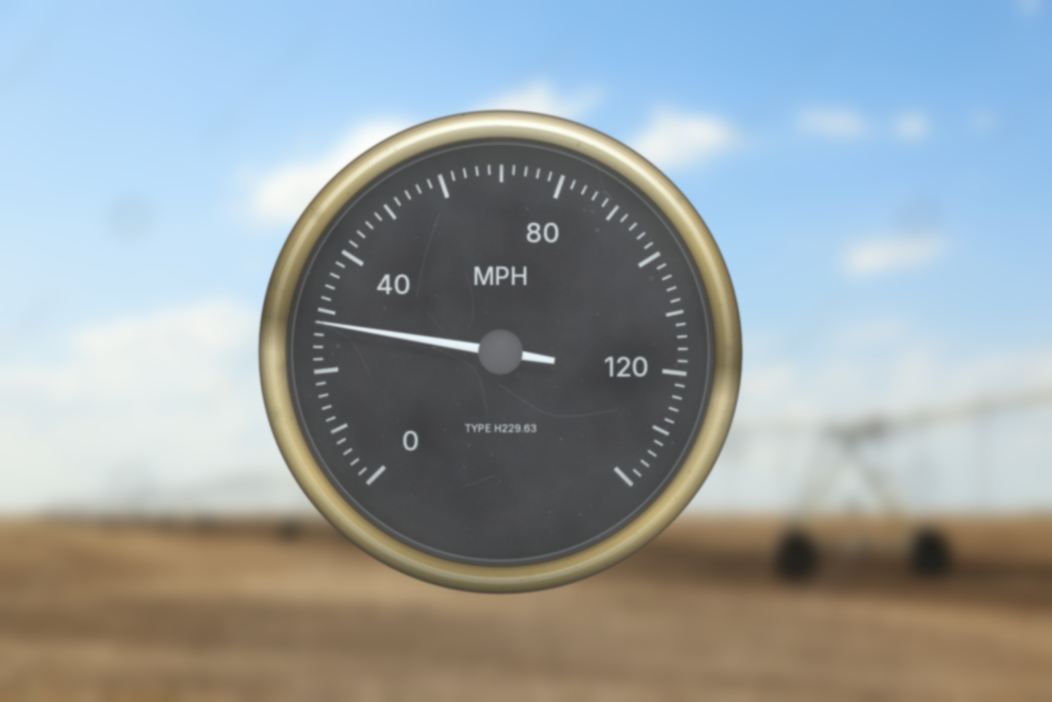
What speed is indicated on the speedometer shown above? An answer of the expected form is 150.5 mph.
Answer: 28 mph
